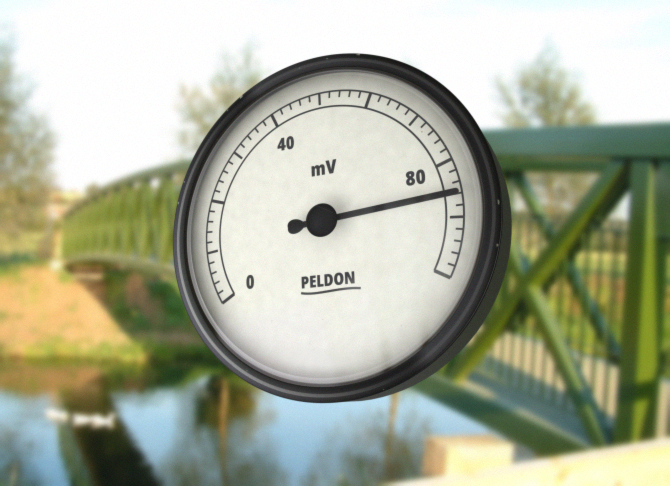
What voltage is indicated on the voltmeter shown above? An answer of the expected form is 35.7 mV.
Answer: 86 mV
